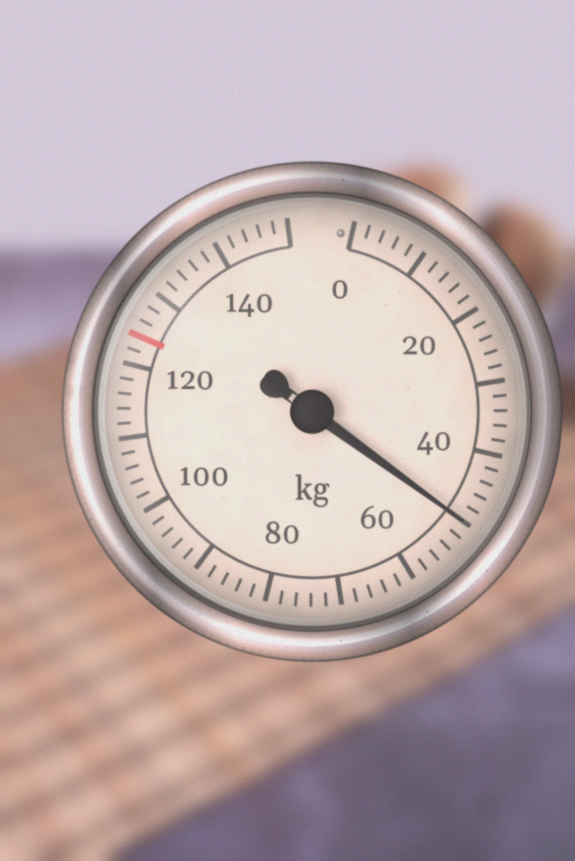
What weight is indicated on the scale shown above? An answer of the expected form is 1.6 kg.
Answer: 50 kg
